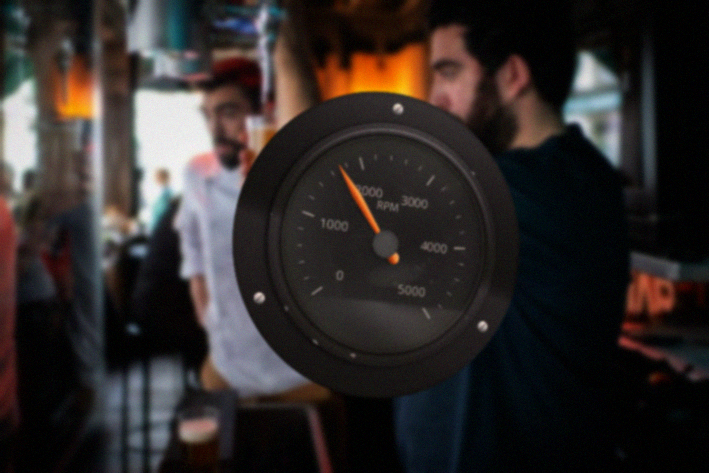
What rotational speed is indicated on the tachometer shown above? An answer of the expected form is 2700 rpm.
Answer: 1700 rpm
